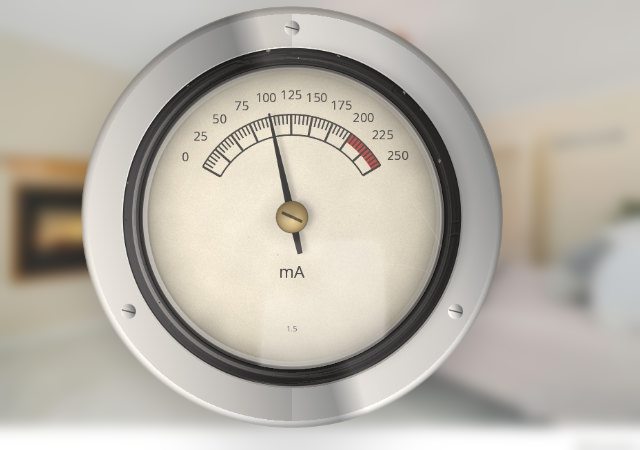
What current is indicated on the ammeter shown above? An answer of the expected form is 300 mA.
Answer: 100 mA
